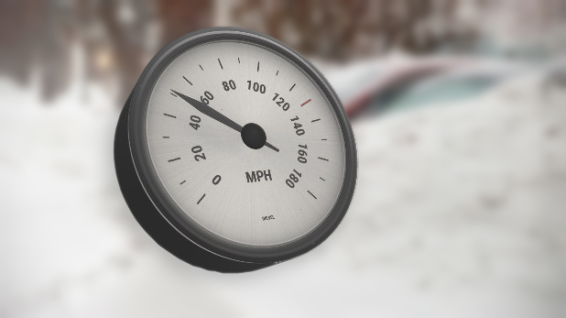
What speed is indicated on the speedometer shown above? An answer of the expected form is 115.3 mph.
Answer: 50 mph
